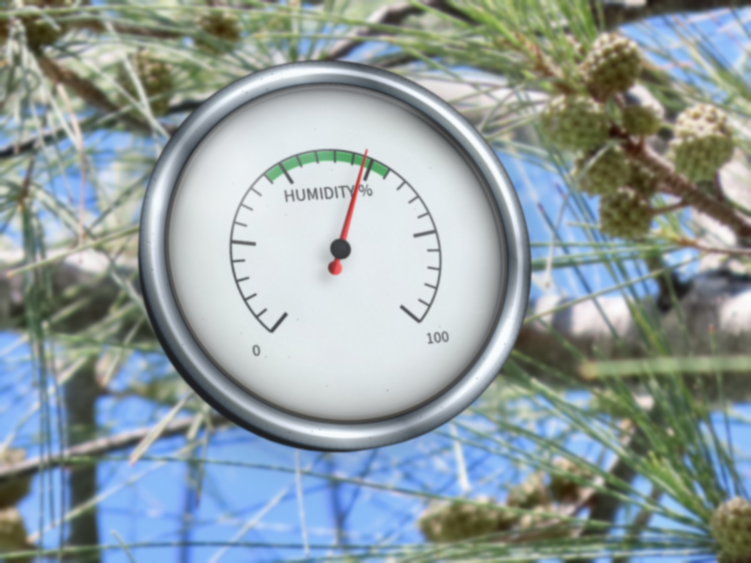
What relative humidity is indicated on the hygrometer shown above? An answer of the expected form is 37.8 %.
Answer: 58 %
